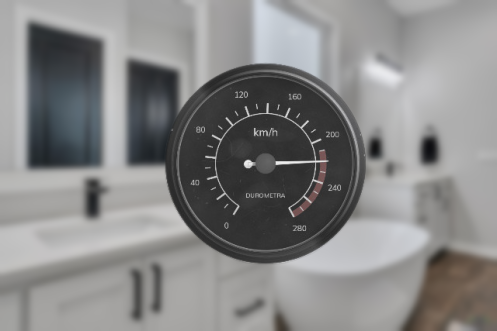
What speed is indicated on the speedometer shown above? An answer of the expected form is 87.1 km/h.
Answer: 220 km/h
